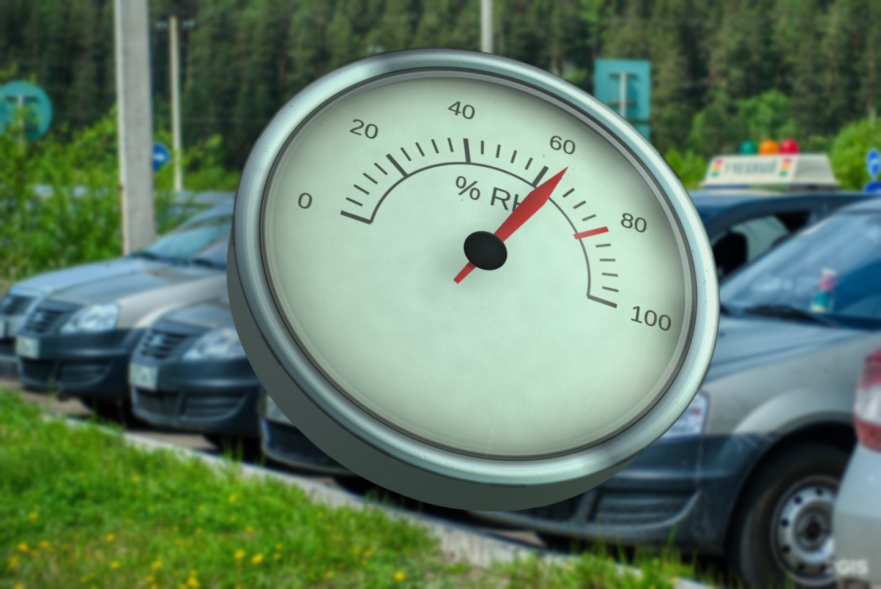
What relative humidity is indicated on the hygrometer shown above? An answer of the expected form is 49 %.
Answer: 64 %
